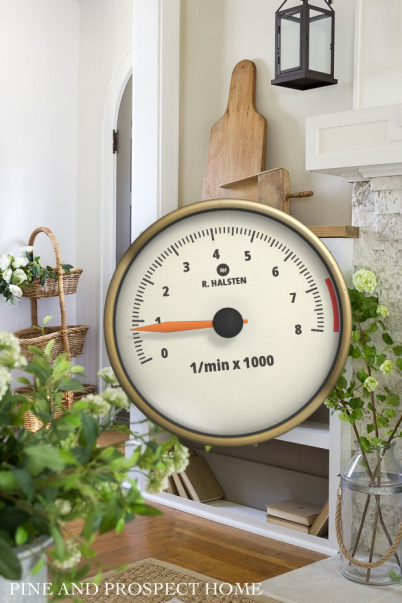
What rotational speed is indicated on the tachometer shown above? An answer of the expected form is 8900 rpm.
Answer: 800 rpm
